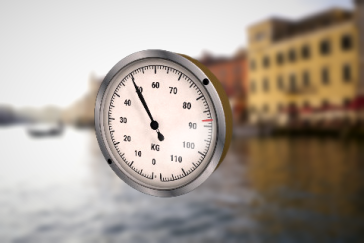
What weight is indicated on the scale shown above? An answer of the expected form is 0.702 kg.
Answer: 50 kg
